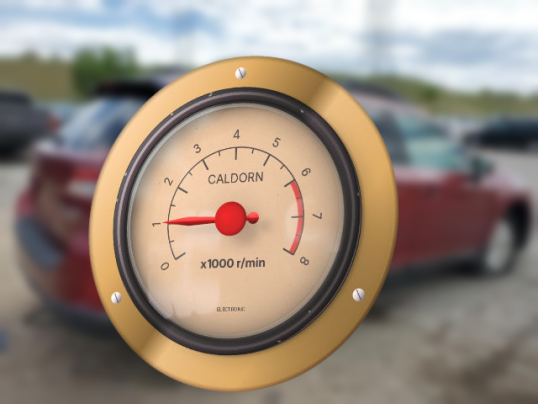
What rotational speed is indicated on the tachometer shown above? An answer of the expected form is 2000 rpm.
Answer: 1000 rpm
